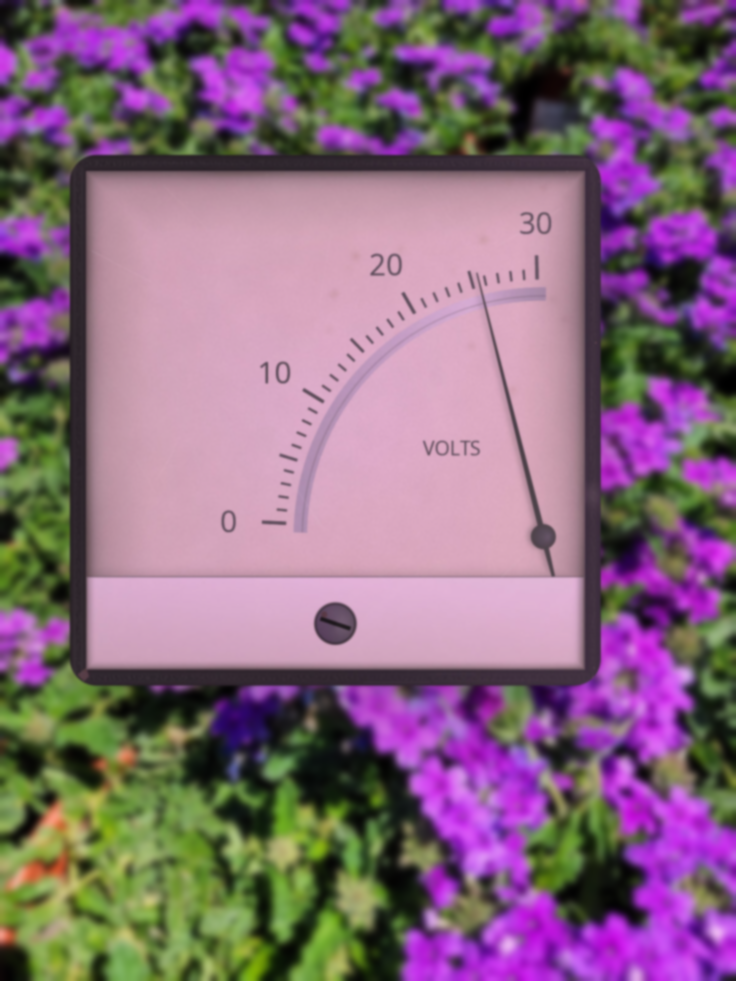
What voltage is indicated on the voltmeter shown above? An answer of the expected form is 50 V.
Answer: 25.5 V
